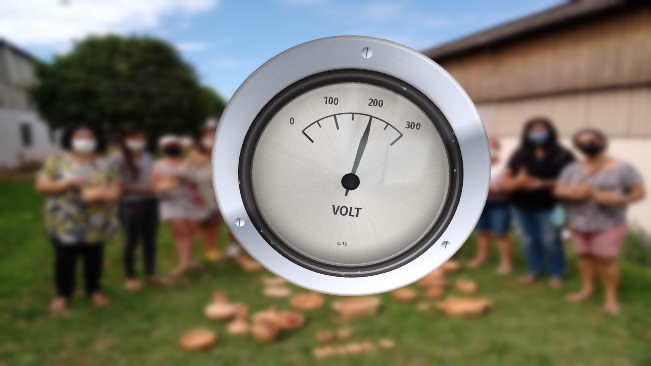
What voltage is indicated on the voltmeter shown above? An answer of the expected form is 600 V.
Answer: 200 V
